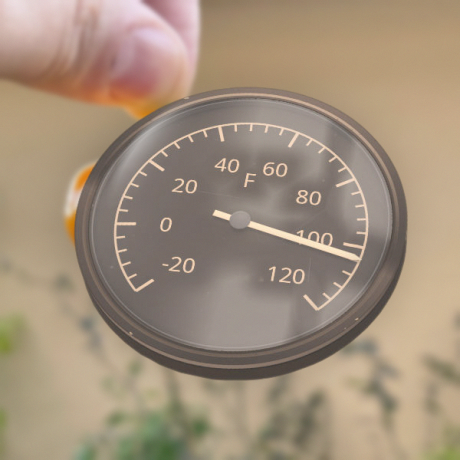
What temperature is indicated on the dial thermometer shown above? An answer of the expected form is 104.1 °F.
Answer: 104 °F
